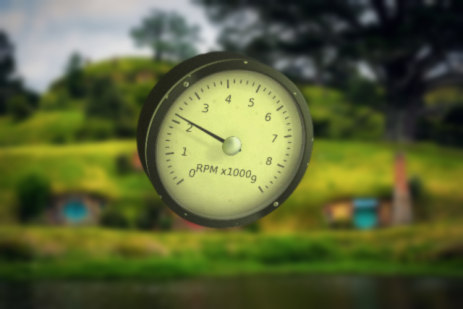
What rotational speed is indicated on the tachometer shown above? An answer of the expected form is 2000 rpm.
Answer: 2200 rpm
